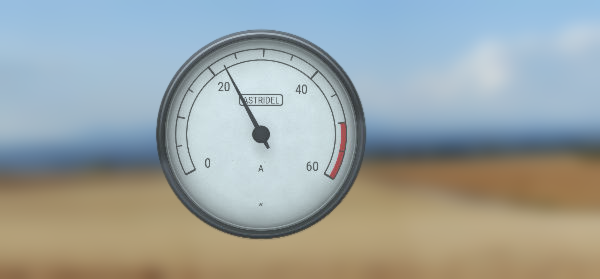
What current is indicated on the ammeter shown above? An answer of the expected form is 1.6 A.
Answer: 22.5 A
